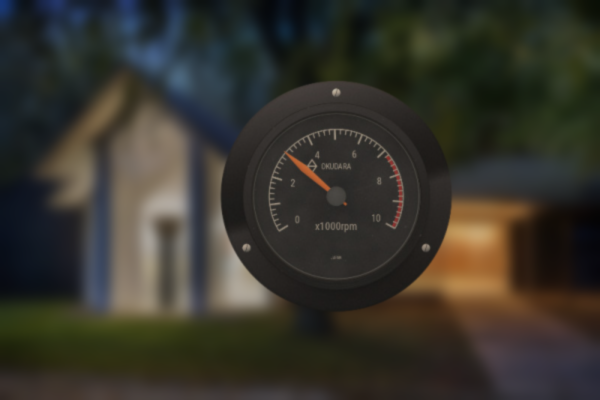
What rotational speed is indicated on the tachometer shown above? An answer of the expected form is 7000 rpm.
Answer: 3000 rpm
